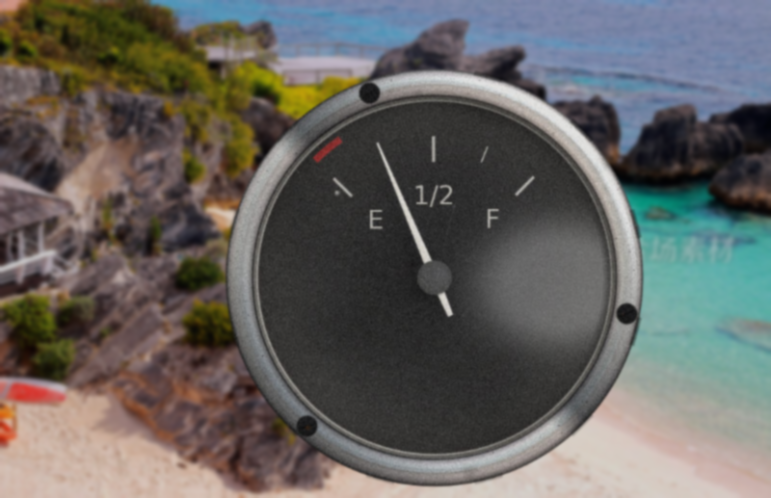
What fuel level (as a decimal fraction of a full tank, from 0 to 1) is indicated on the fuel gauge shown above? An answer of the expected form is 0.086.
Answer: 0.25
